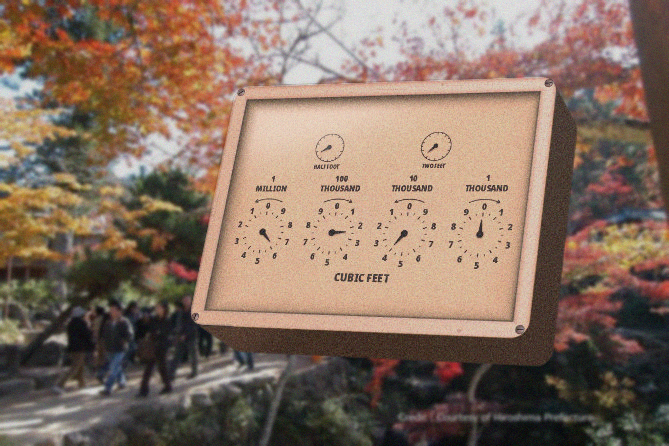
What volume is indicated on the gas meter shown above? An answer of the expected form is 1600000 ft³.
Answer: 624000 ft³
